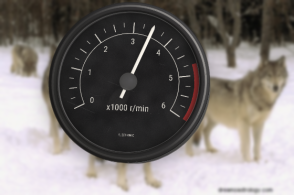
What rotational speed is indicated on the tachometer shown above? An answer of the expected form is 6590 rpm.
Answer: 3500 rpm
